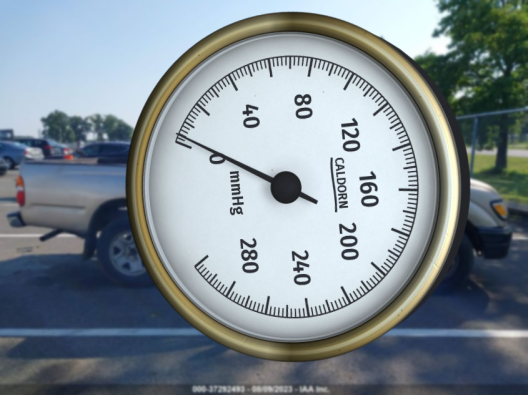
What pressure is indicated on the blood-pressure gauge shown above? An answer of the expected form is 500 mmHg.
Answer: 4 mmHg
